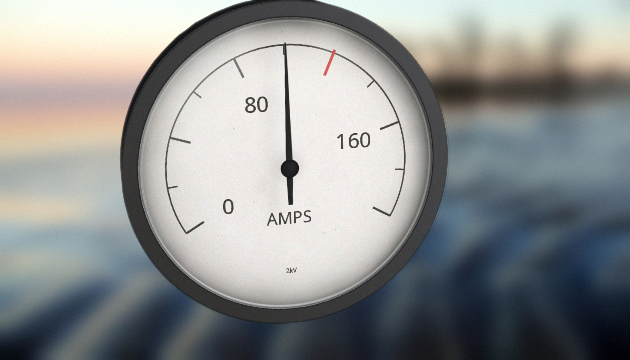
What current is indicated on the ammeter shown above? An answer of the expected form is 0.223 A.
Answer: 100 A
